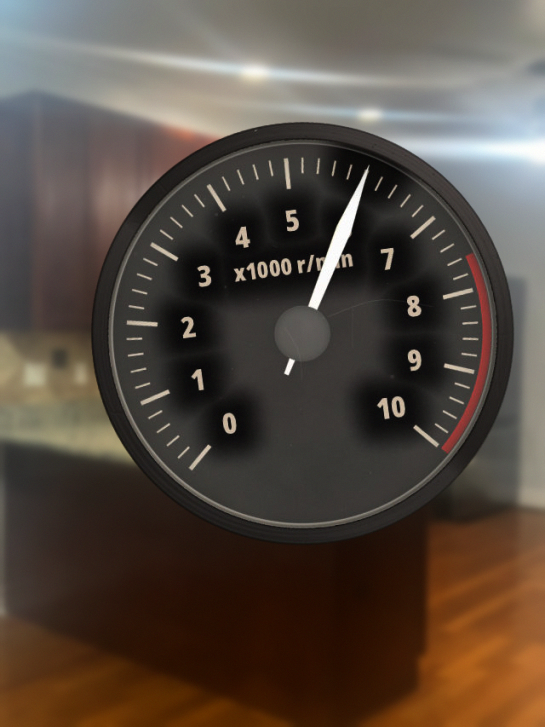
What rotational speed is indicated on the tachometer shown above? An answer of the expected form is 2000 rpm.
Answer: 6000 rpm
